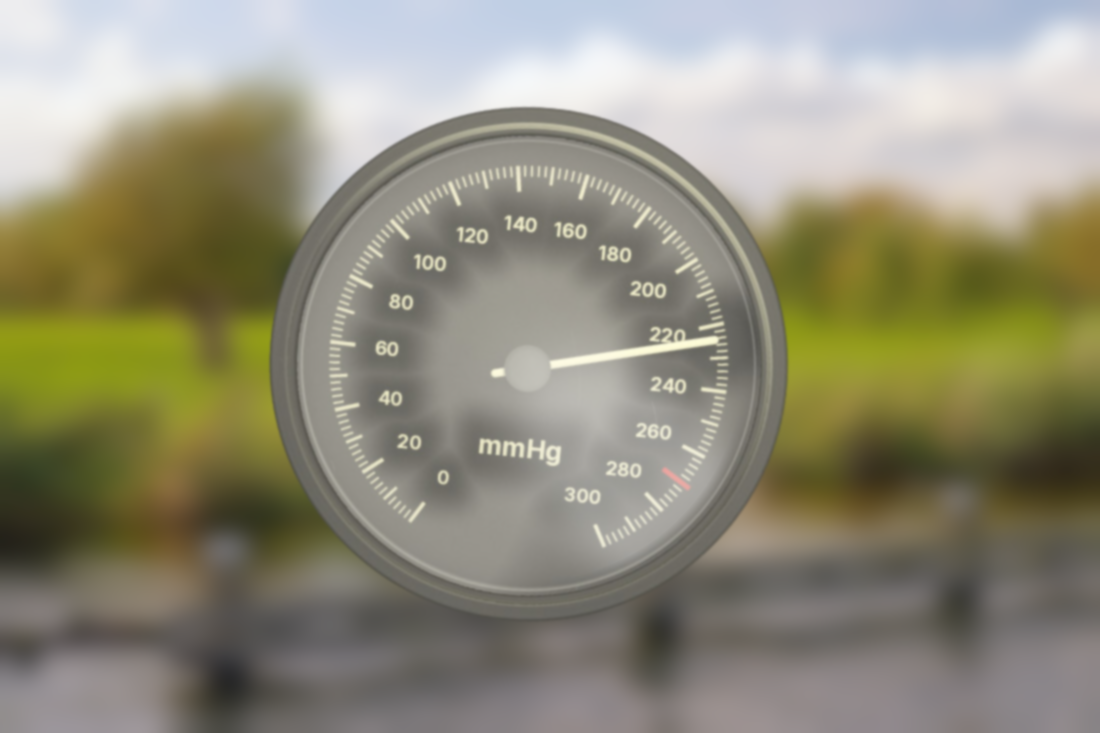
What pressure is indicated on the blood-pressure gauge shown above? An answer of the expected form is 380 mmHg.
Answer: 224 mmHg
